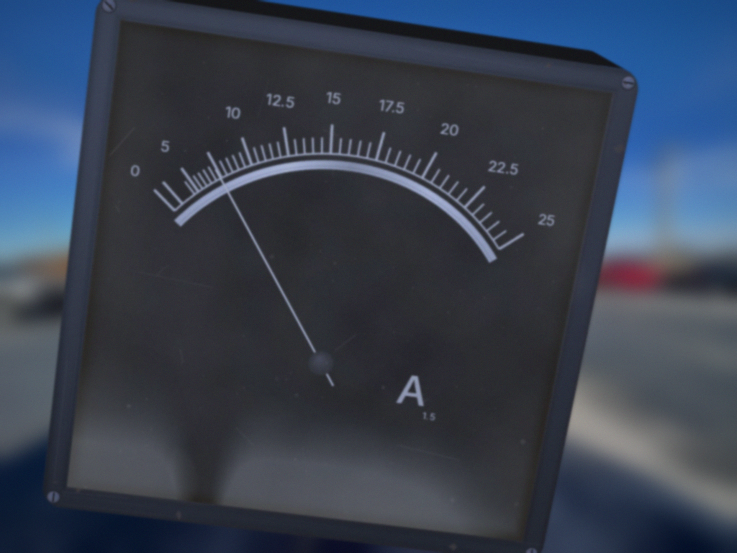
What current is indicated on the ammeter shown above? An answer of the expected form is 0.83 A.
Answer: 7.5 A
